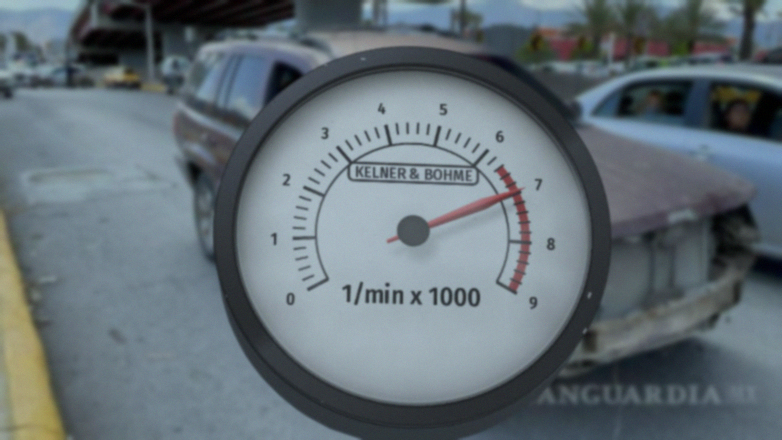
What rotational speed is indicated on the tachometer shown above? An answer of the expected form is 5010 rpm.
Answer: 7000 rpm
